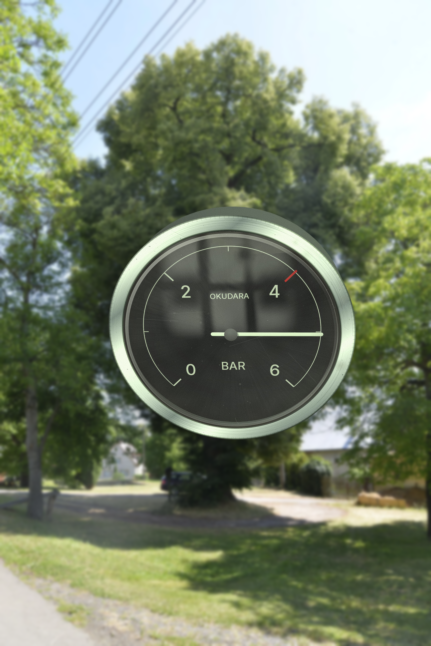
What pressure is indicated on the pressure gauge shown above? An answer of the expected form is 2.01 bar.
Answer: 5 bar
